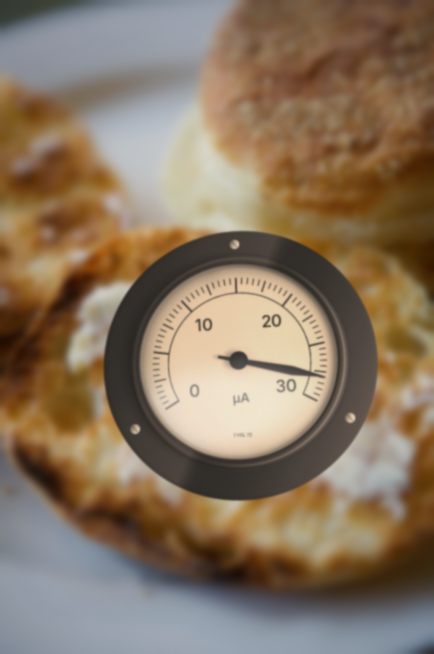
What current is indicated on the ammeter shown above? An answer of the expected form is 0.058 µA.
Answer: 28 µA
